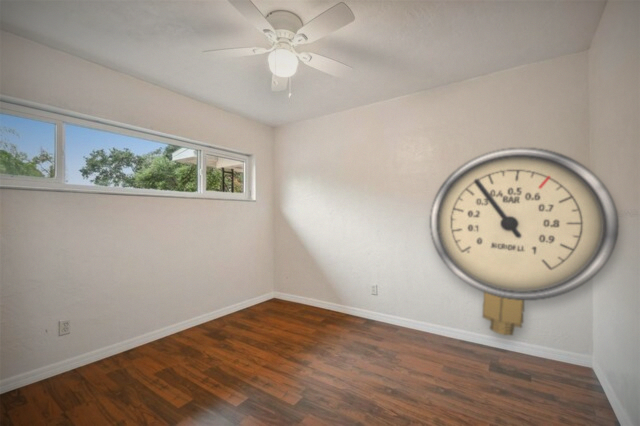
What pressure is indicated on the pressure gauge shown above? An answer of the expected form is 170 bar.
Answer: 0.35 bar
